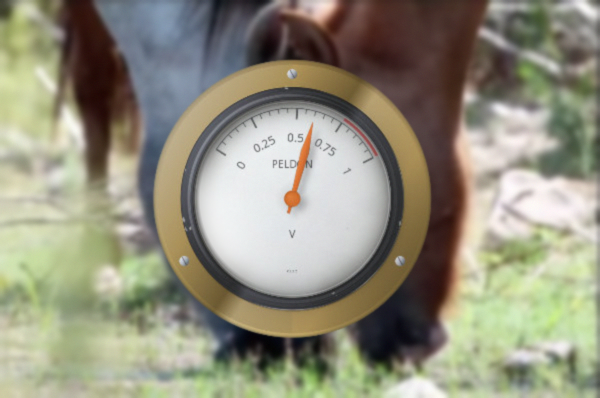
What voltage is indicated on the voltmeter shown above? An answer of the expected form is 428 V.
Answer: 0.6 V
